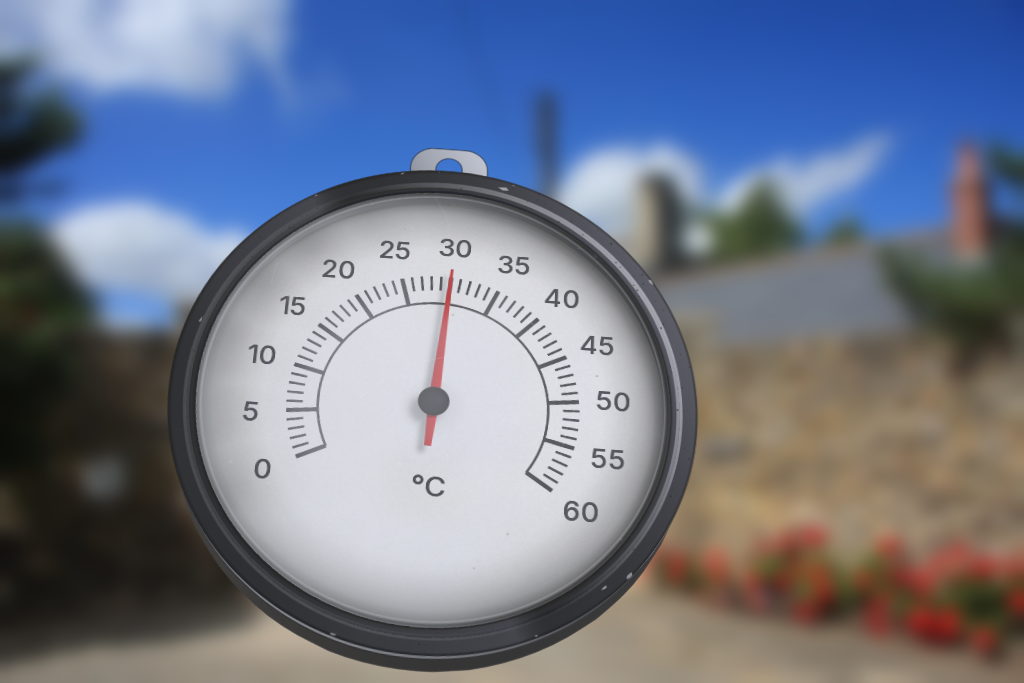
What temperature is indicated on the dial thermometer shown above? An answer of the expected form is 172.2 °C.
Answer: 30 °C
